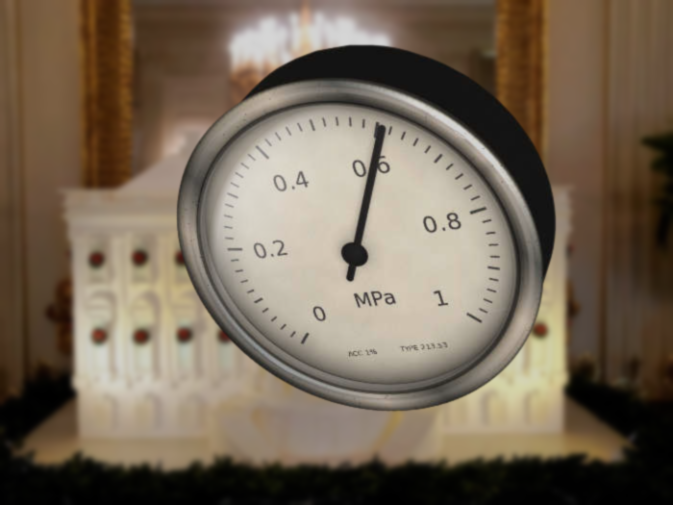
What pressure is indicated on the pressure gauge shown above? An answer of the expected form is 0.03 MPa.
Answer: 0.61 MPa
